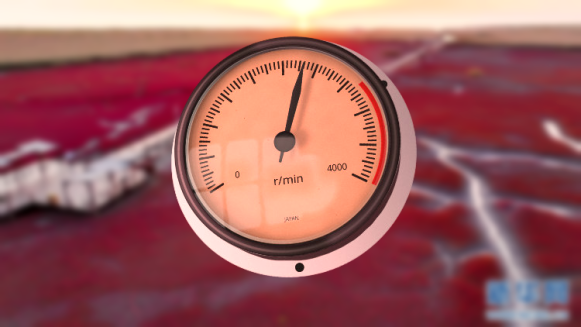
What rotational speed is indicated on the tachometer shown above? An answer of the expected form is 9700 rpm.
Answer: 2250 rpm
